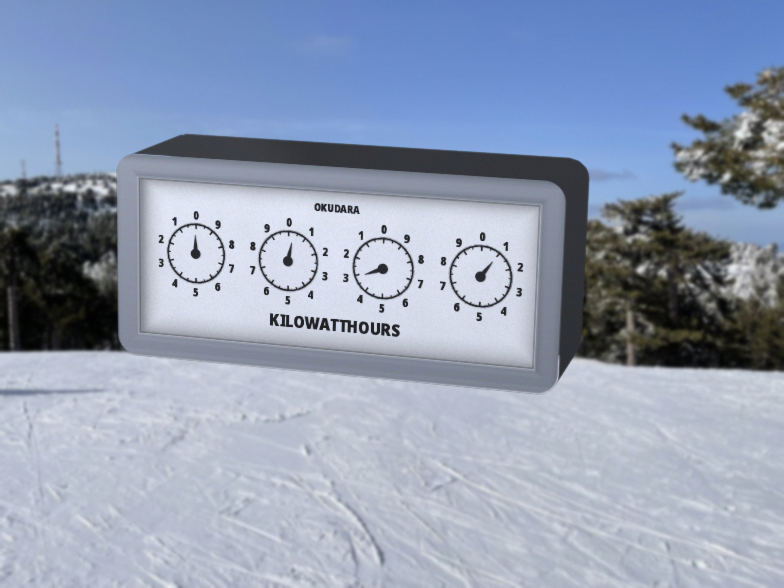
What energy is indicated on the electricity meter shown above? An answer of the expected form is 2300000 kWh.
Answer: 31 kWh
